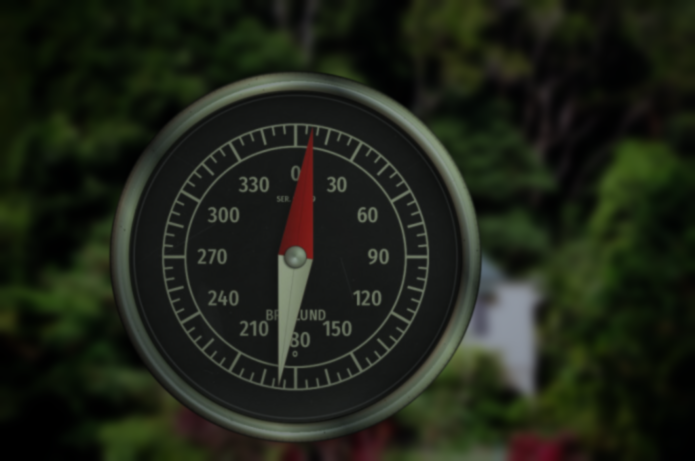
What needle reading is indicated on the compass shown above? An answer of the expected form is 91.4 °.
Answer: 7.5 °
